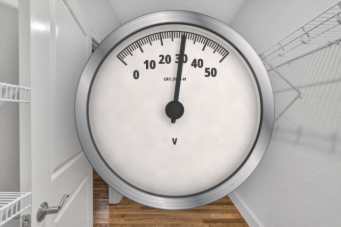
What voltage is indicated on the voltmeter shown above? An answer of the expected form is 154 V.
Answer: 30 V
